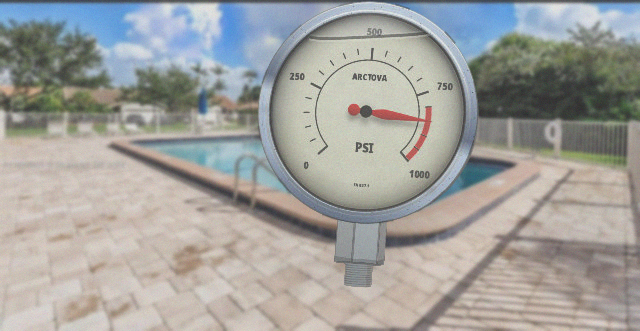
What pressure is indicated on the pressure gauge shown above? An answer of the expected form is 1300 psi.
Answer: 850 psi
